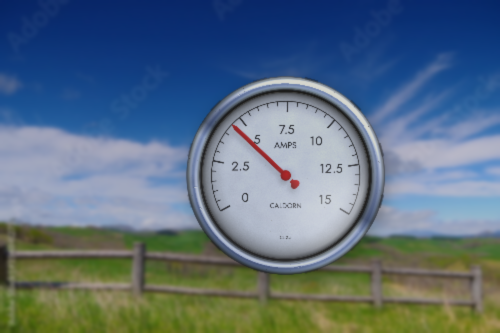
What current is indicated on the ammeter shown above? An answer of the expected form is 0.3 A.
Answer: 4.5 A
